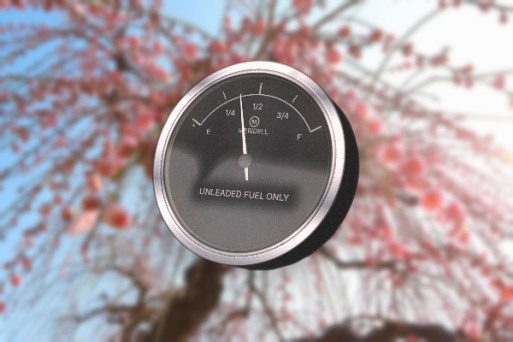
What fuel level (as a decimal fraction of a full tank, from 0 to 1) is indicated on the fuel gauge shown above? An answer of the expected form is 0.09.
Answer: 0.375
